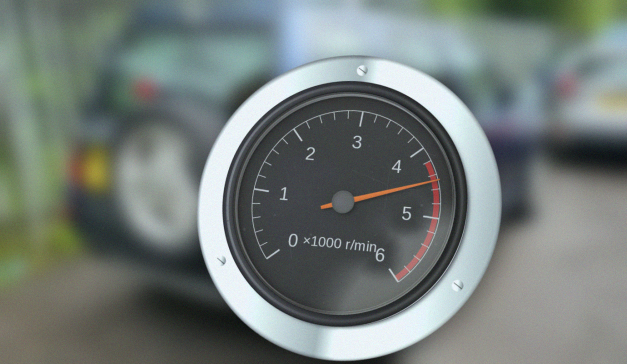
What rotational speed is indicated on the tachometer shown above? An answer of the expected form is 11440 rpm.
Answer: 4500 rpm
